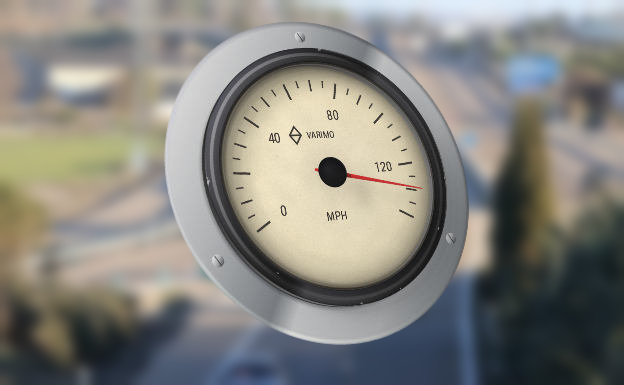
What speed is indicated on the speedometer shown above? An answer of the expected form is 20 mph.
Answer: 130 mph
